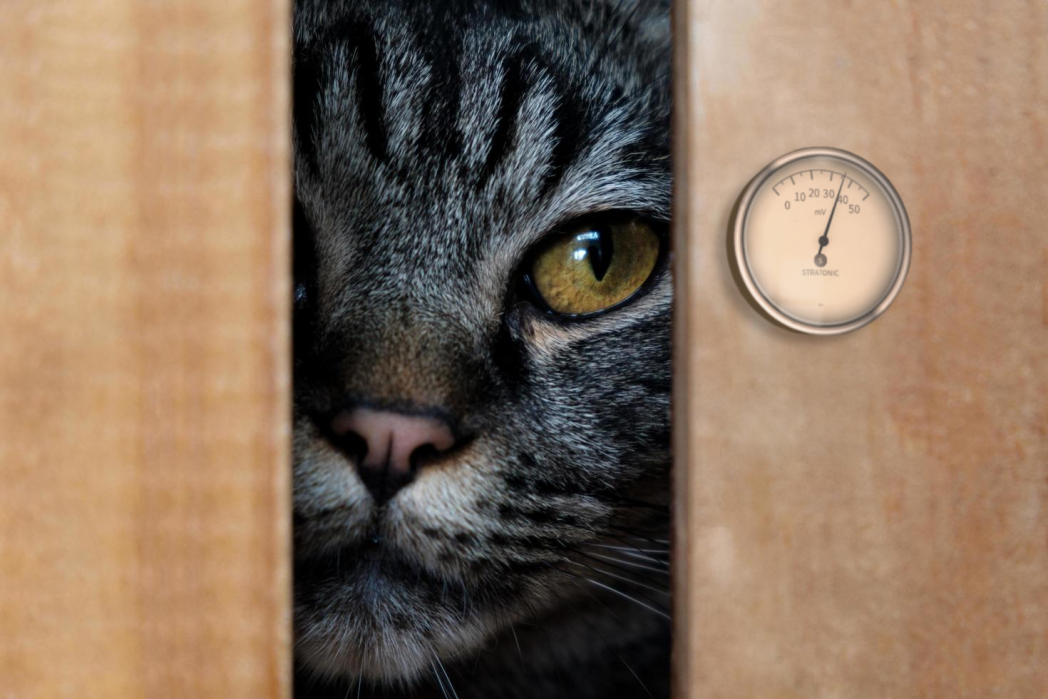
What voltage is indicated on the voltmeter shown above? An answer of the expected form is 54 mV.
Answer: 35 mV
